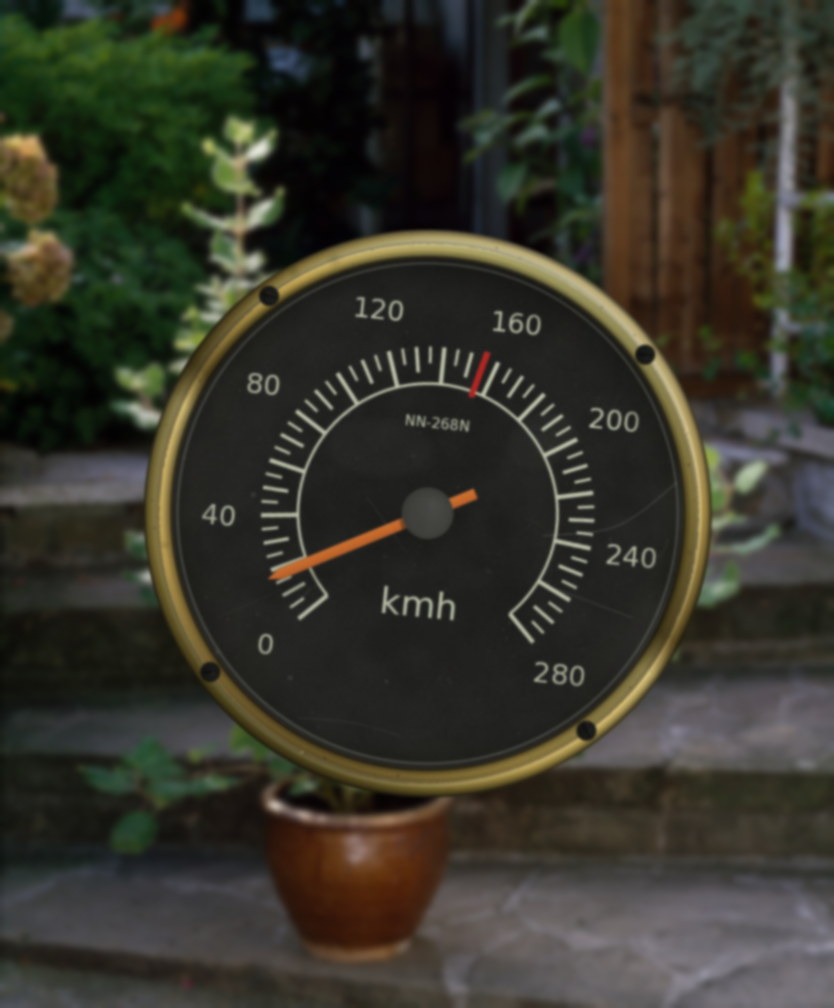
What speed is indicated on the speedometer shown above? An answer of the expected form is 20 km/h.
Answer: 17.5 km/h
